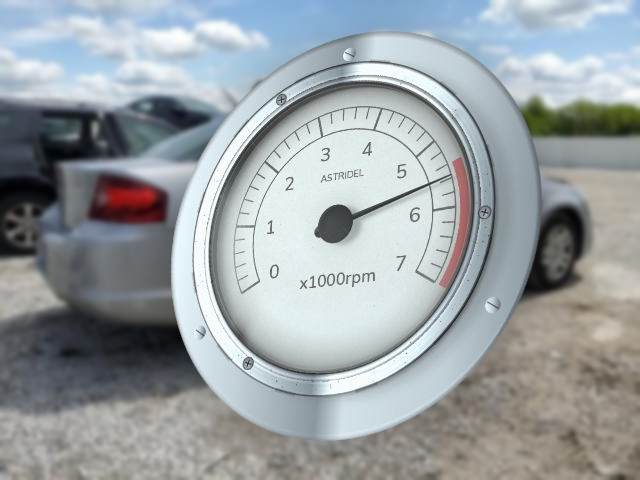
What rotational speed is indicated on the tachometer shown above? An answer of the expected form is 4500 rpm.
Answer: 5600 rpm
